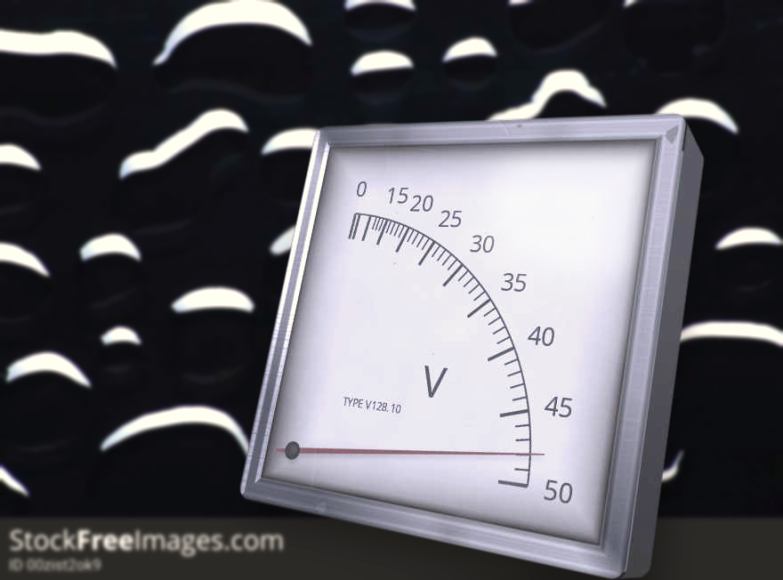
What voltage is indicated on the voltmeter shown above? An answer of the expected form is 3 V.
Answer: 48 V
